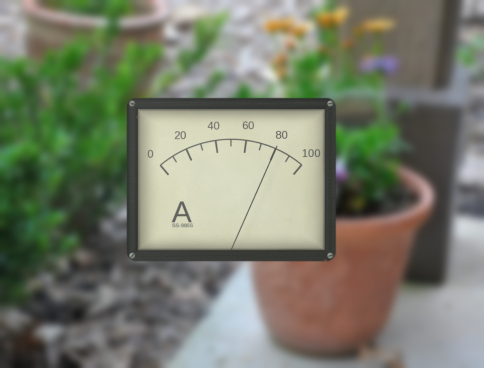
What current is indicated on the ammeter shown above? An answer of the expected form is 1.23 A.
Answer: 80 A
